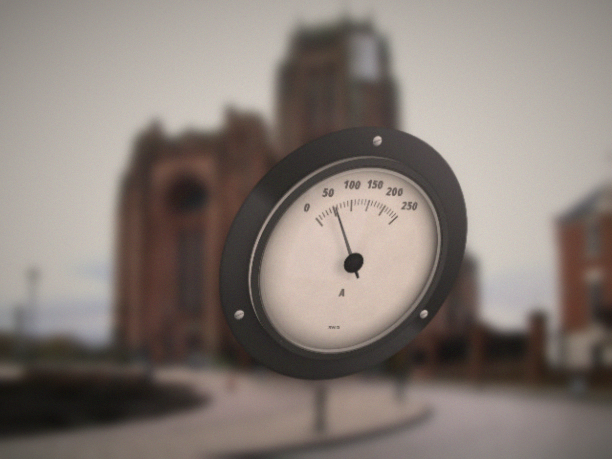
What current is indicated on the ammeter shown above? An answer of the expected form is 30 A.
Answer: 50 A
